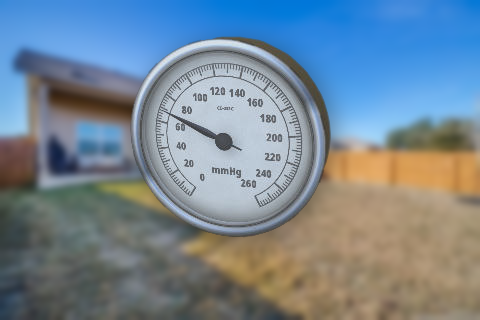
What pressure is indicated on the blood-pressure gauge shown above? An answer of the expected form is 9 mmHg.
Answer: 70 mmHg
